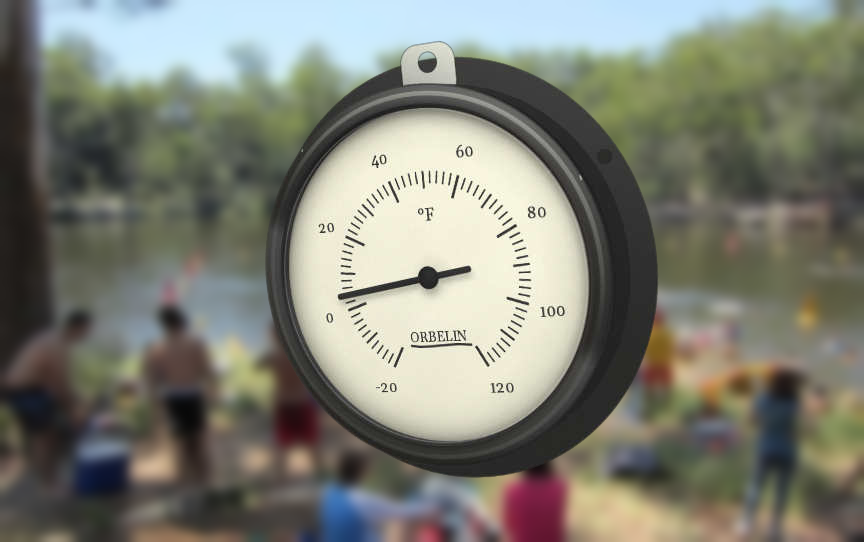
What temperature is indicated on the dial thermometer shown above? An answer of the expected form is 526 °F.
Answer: 4 °F
